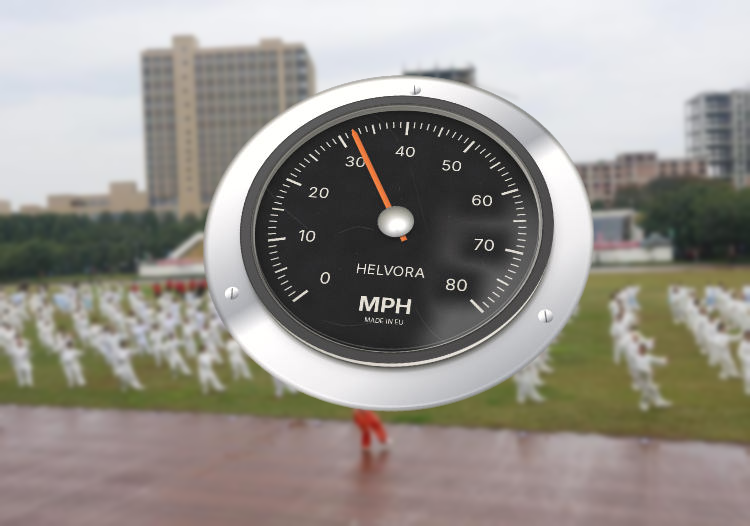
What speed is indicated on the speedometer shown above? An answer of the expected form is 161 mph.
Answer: 32 mph
